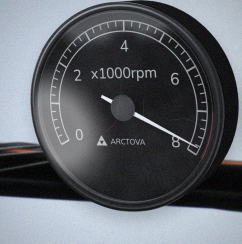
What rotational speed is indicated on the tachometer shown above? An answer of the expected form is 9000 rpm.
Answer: 7800 rpm
